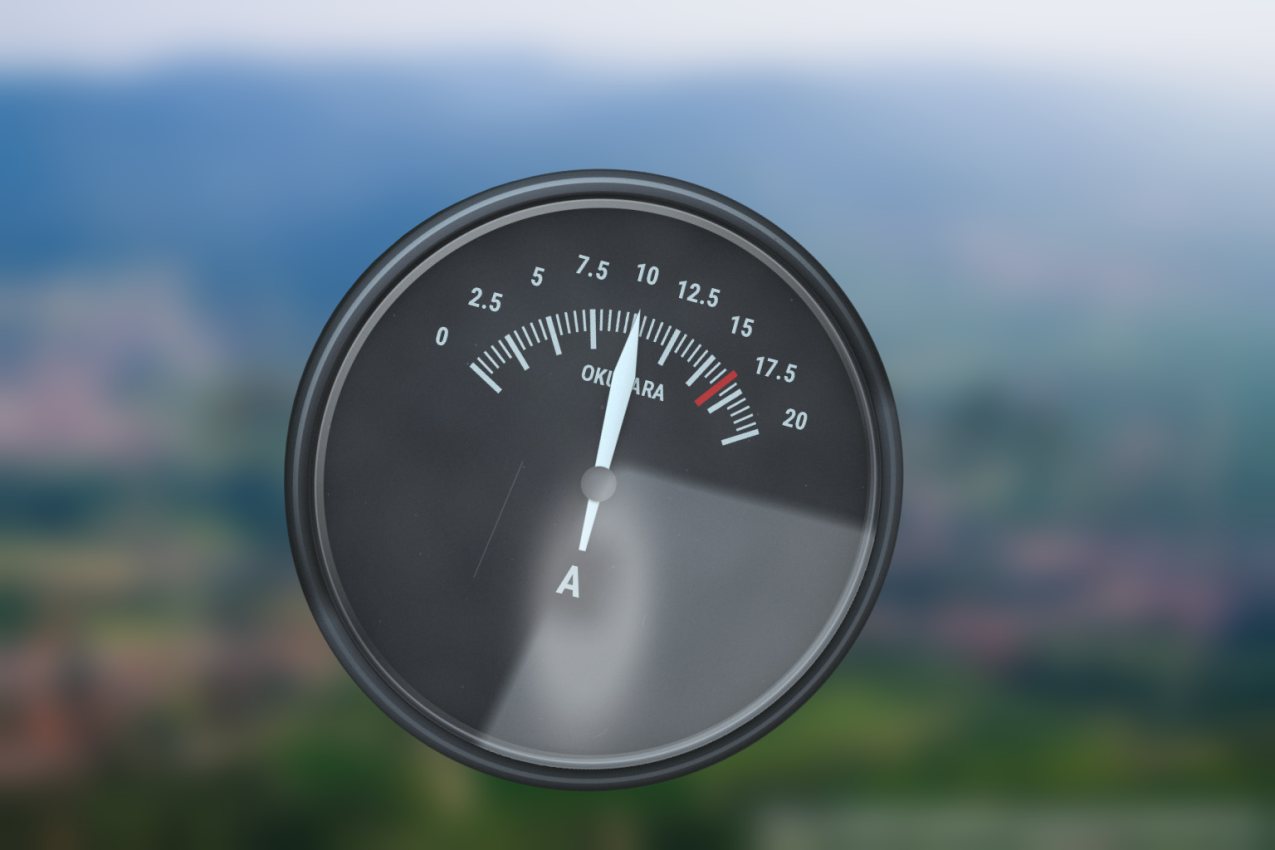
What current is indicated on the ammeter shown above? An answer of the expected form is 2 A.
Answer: 10 A
